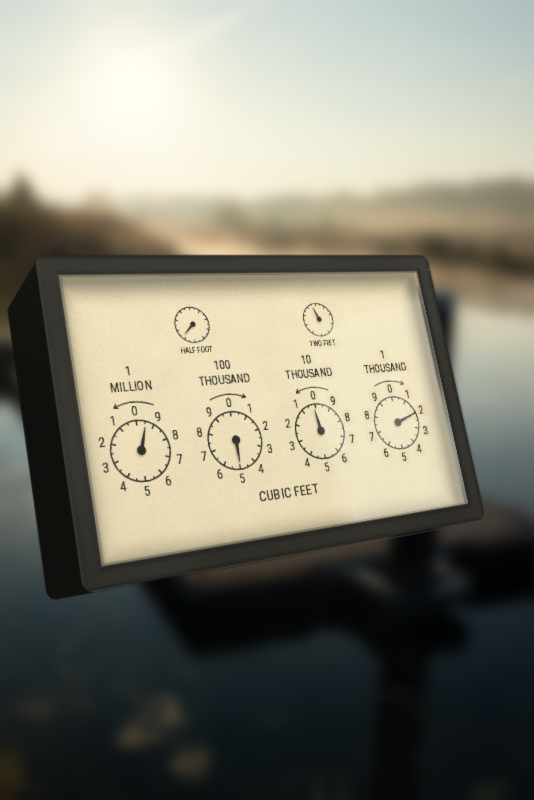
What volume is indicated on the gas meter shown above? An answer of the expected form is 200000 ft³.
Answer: 950200 ft³
